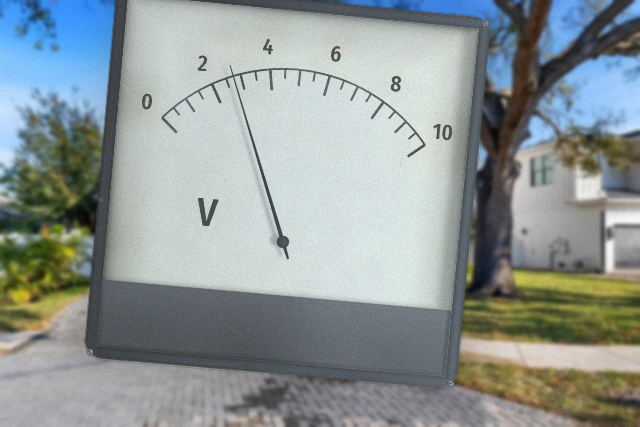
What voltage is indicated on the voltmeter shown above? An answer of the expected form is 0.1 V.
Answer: 2.75 V
